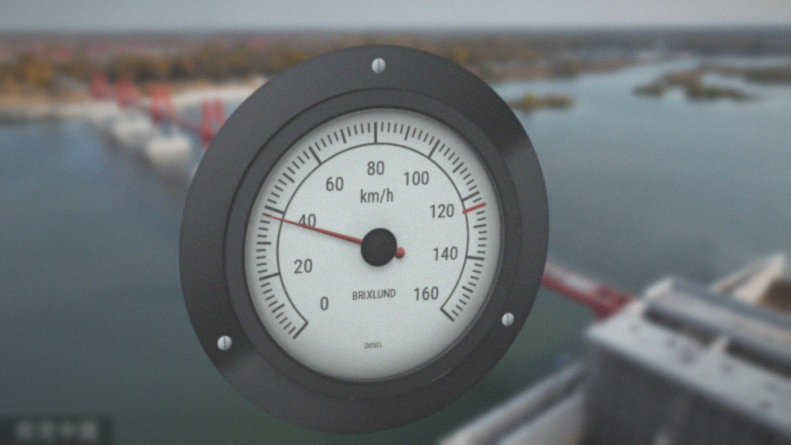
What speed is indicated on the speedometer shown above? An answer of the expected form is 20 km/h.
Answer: 38 km/h
